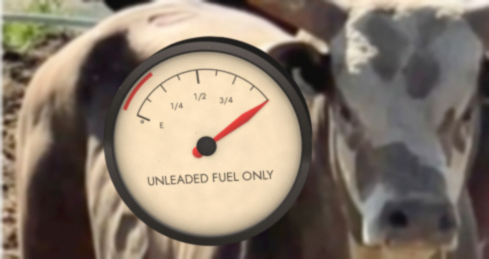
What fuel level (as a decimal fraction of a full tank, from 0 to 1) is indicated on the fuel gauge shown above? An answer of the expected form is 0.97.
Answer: 1
